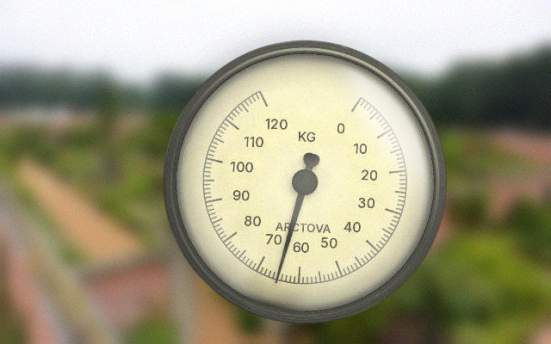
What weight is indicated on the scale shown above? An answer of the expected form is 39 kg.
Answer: 65 kg
